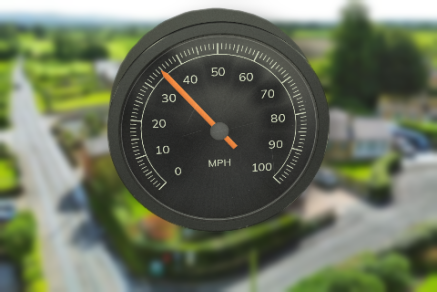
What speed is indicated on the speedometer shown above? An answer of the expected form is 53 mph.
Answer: 35 mph
